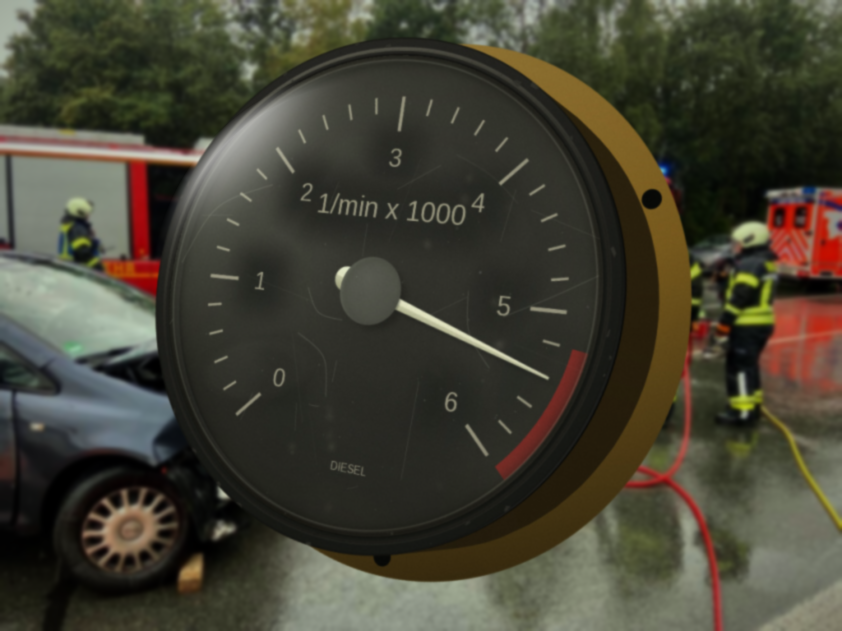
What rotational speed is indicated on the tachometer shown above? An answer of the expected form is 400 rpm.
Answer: 5400 rpm
